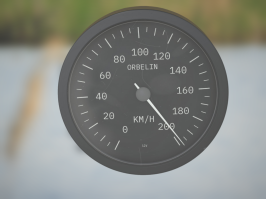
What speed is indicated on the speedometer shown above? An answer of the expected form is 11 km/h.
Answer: 197.5 km/h
